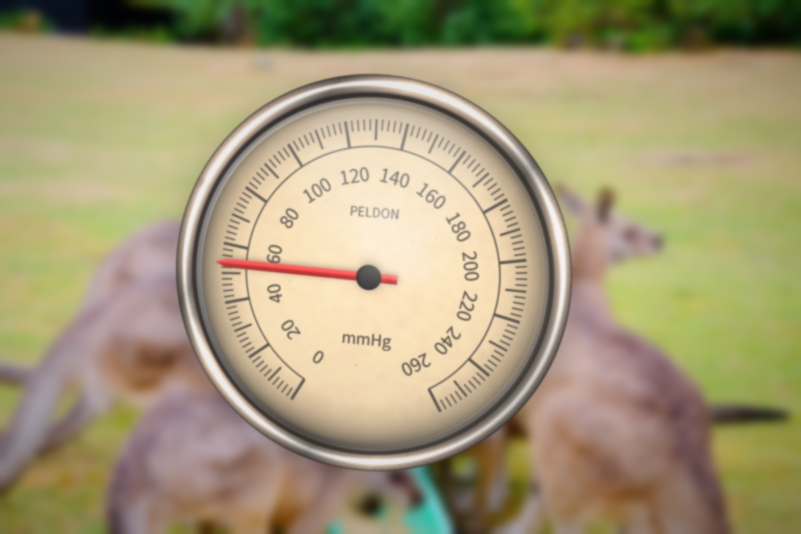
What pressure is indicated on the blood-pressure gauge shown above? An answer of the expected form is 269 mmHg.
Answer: 54 mmHg
